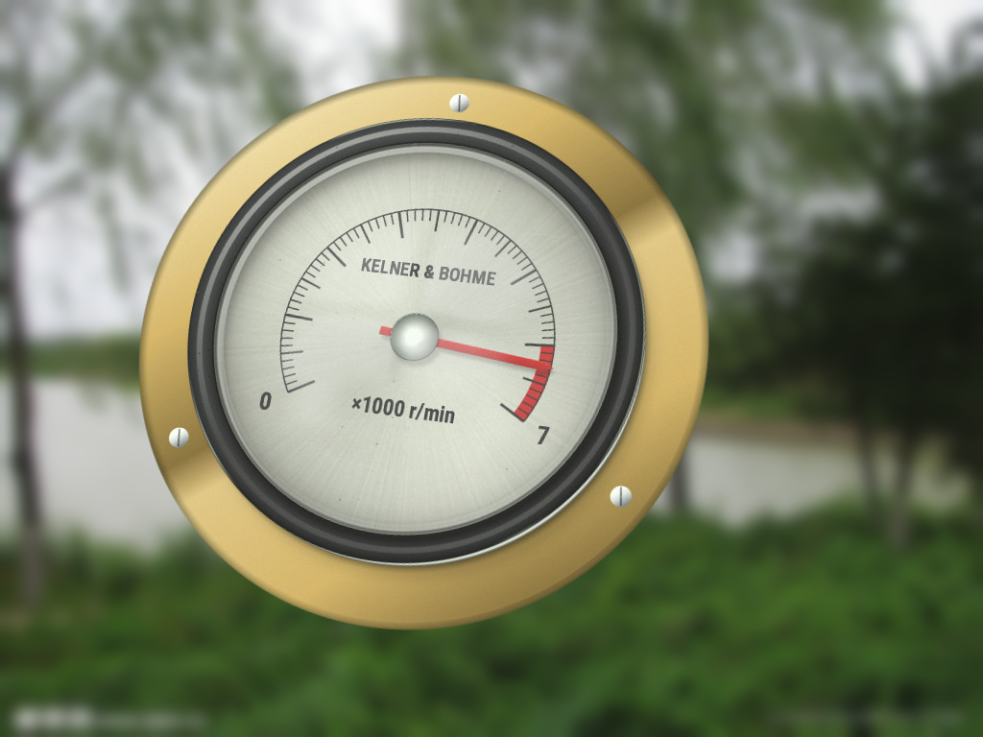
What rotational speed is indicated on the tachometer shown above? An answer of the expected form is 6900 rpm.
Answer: 6300 rpm
